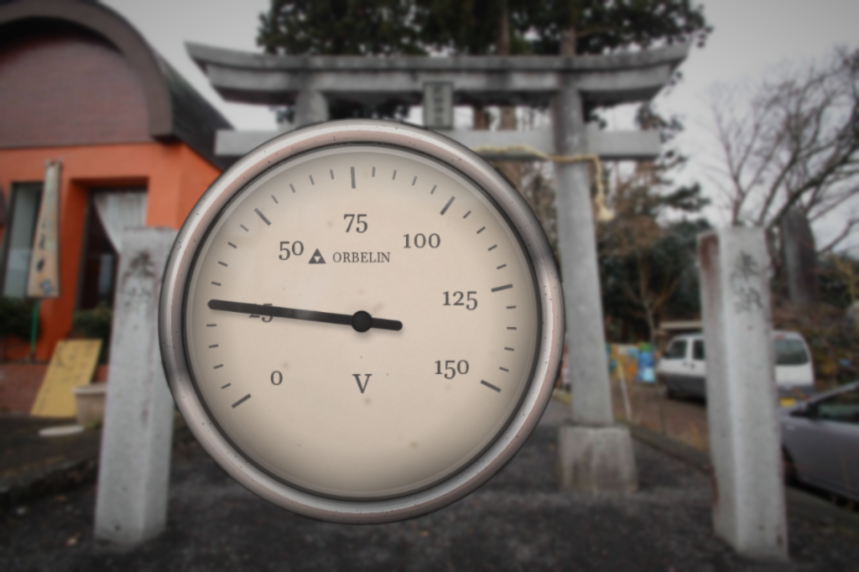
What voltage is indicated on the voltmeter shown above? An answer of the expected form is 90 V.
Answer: 25 V
